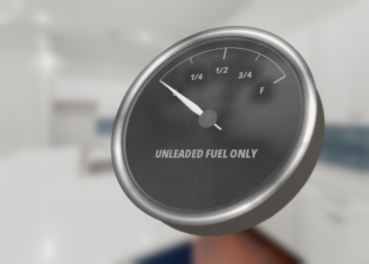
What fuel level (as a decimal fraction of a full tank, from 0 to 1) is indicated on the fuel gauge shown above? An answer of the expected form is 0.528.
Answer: 0
